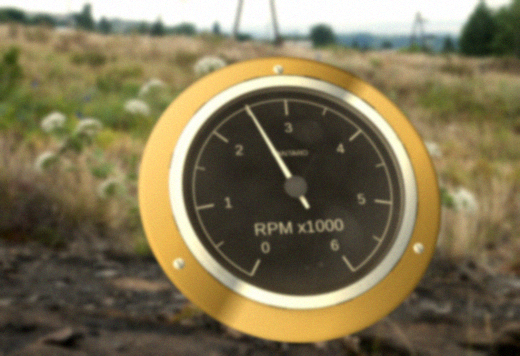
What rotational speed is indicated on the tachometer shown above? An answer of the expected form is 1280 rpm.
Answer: 2500 rpm
